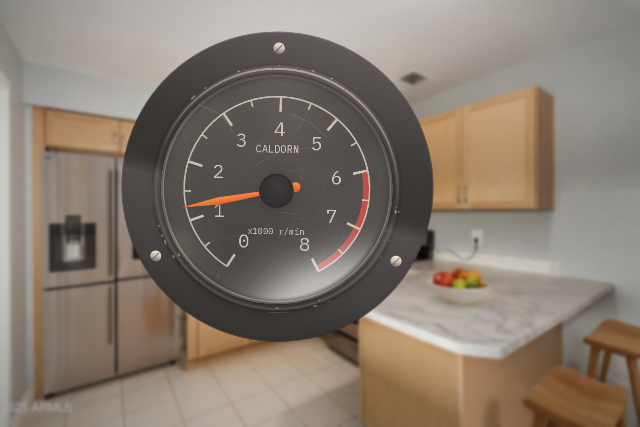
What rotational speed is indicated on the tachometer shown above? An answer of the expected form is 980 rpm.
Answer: 1250 rpm
